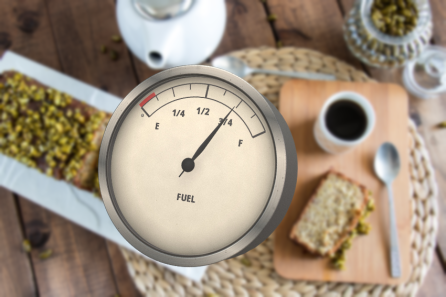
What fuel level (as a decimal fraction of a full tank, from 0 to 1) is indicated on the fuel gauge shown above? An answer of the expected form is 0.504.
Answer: 0.75
